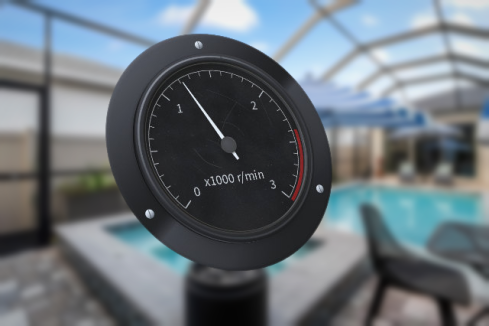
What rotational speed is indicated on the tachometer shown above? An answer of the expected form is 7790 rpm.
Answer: 1200 rpm
